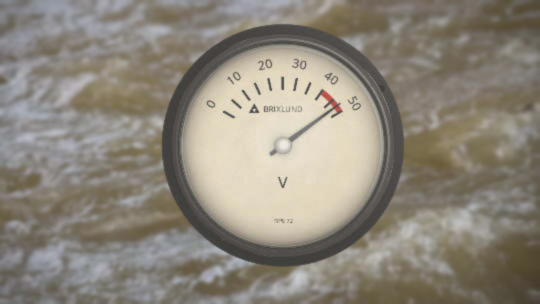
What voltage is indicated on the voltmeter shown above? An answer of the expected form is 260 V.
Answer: 47.5 V
